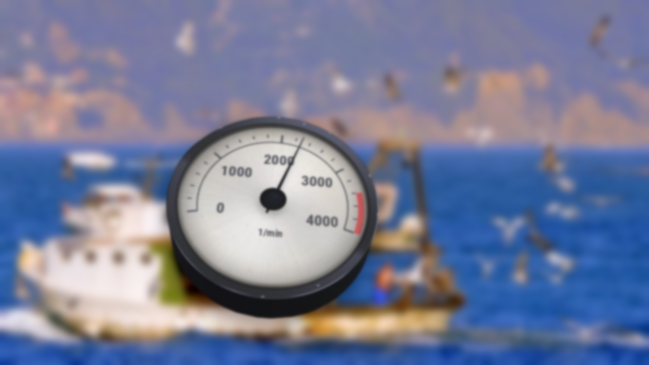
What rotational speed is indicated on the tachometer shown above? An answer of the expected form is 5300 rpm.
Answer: 2300 rpm
